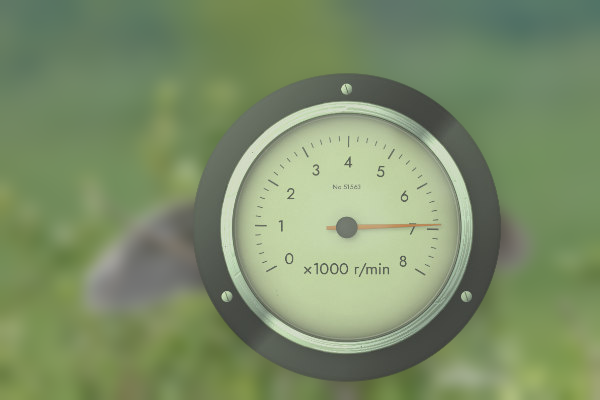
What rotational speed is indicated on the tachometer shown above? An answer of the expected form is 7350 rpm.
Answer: 6900 rpm
